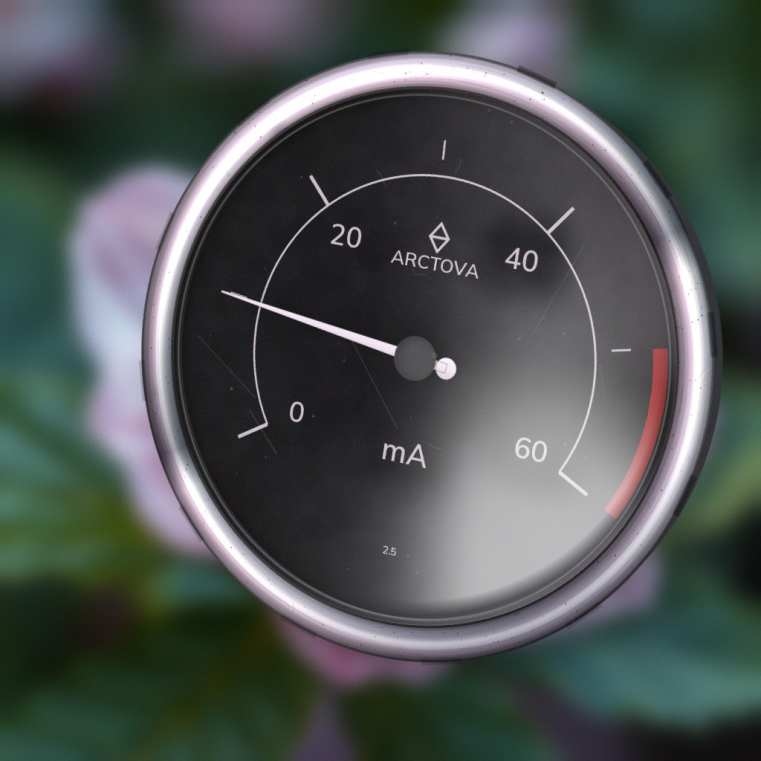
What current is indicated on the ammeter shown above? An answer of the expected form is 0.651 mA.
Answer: 10 mA
